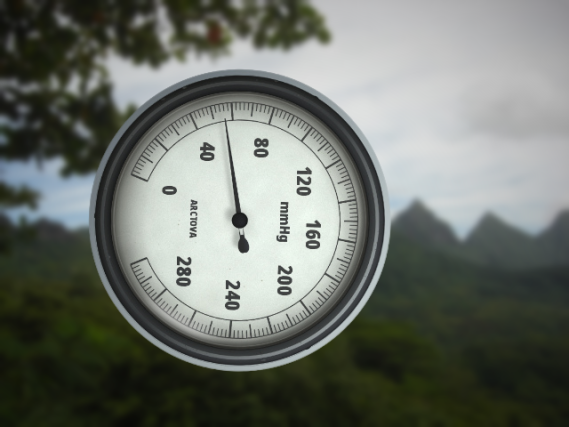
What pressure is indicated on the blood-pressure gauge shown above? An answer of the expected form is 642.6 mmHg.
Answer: 56 mmHg
